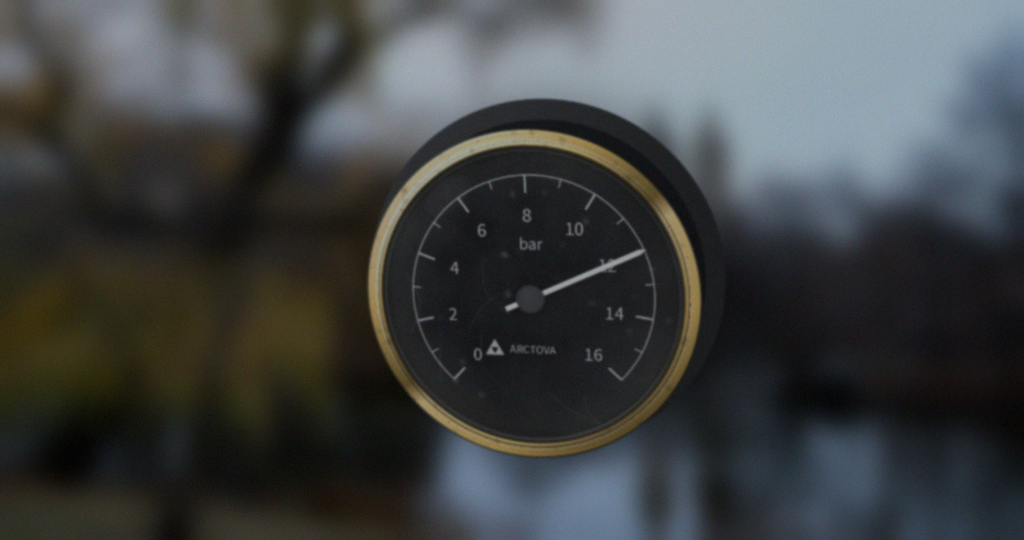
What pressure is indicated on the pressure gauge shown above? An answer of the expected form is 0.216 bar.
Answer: 12 bar
